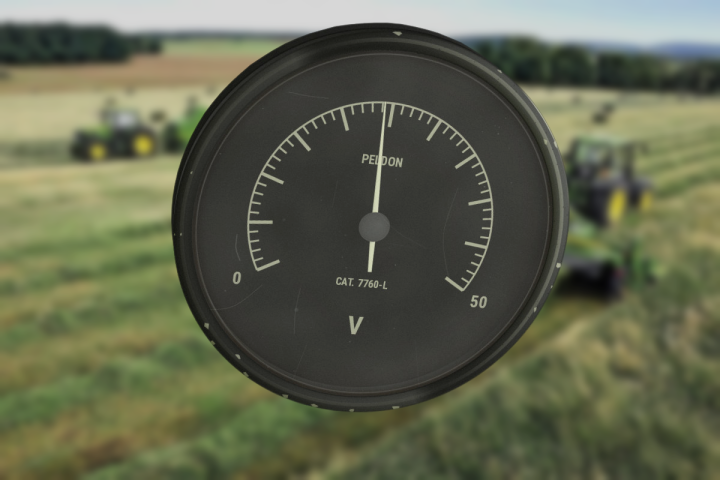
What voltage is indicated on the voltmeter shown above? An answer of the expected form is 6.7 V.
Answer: 24 V
